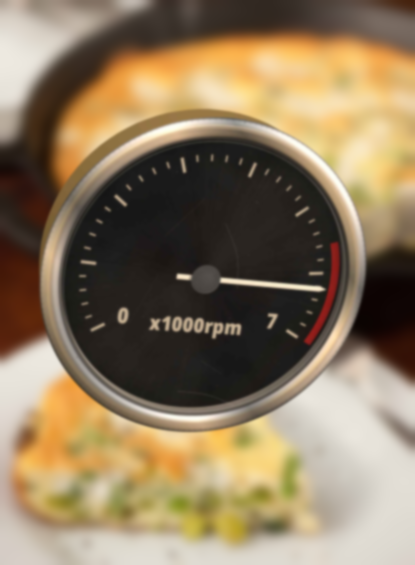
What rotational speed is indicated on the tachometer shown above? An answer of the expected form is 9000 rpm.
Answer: 6200 rpm
